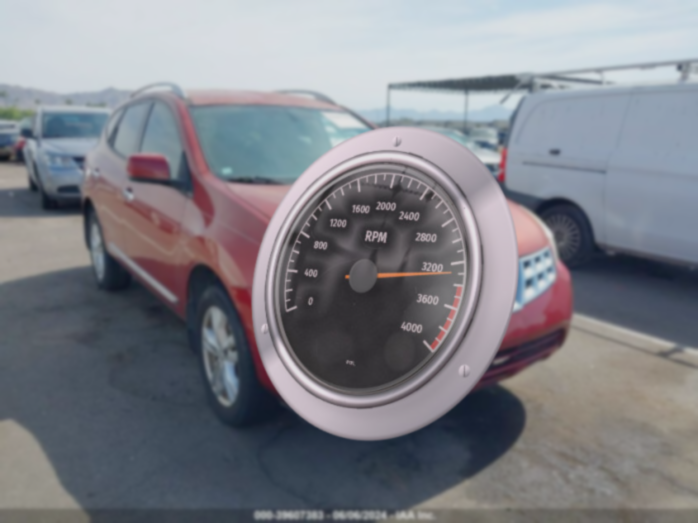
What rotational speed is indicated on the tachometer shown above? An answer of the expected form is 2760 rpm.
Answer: 3300 rpm
